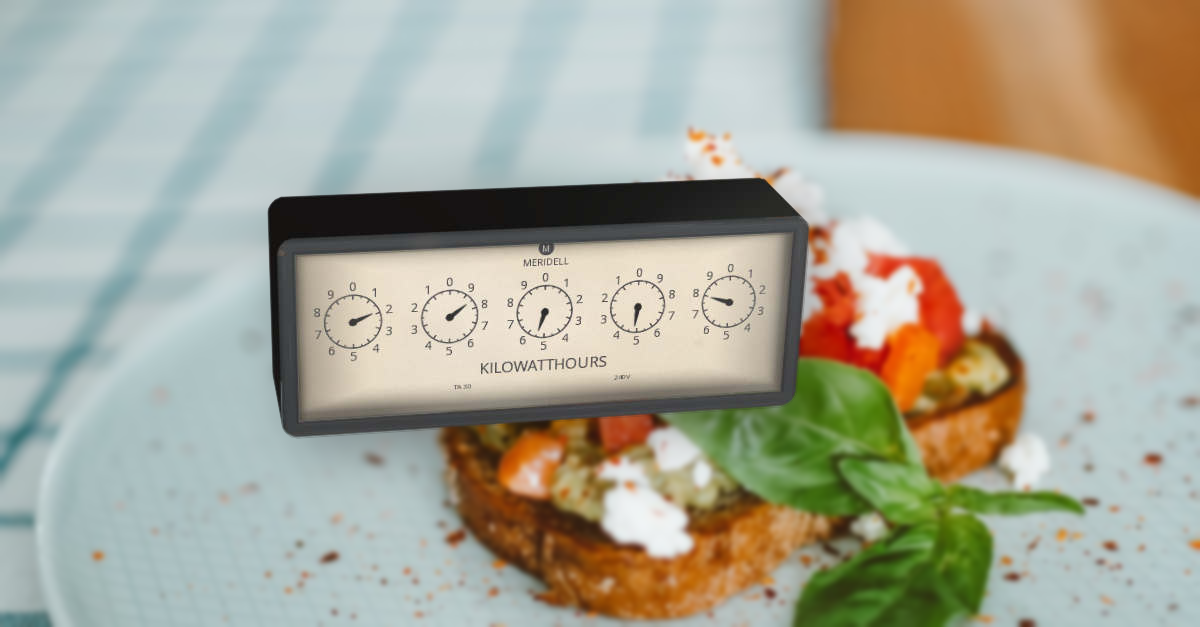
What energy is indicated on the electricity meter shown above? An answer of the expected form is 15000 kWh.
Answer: 18548 kWh
